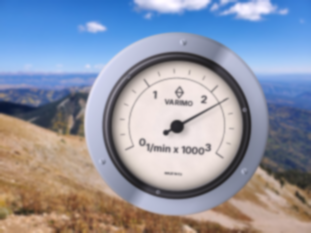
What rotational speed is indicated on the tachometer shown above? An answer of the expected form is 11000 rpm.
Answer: 2200 rpm
